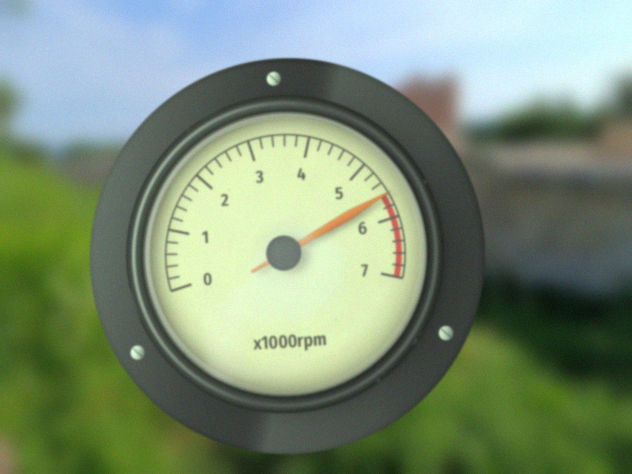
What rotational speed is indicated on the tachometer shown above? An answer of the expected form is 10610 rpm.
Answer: 5600 rpm
